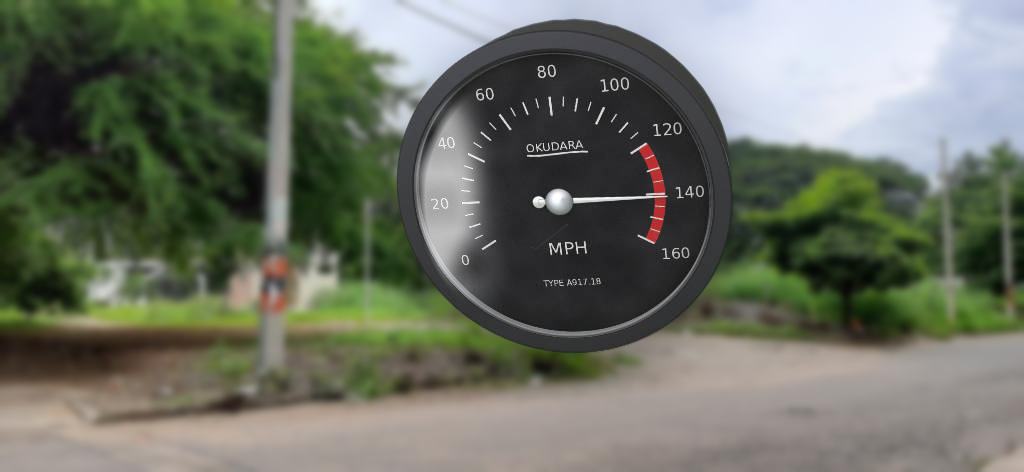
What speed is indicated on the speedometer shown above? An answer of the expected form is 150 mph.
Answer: 140 mph
